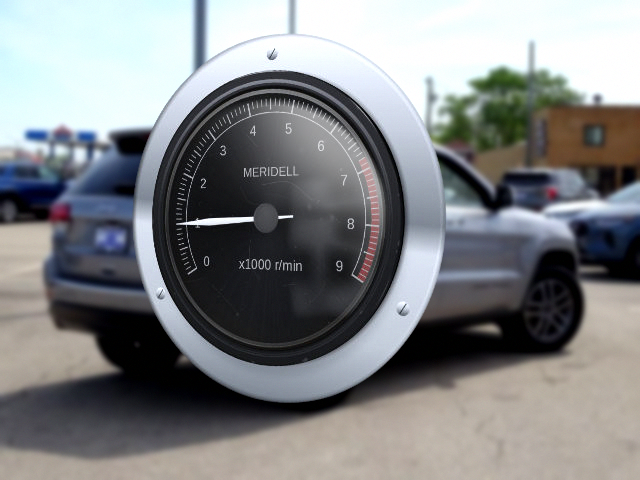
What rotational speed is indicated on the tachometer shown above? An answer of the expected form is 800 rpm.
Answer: 1000 rpm
